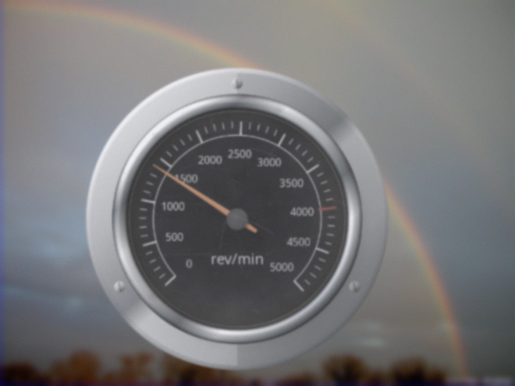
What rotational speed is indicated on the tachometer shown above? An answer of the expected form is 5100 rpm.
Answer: 1400 rpm
